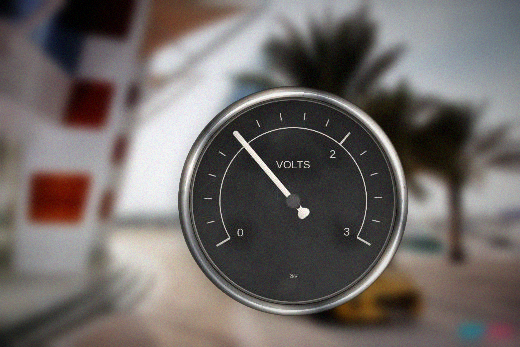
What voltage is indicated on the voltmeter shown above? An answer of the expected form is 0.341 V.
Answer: 1 V
